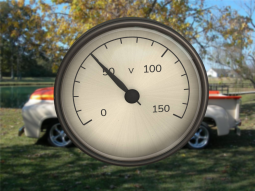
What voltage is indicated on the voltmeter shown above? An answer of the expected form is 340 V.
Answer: 50 V
